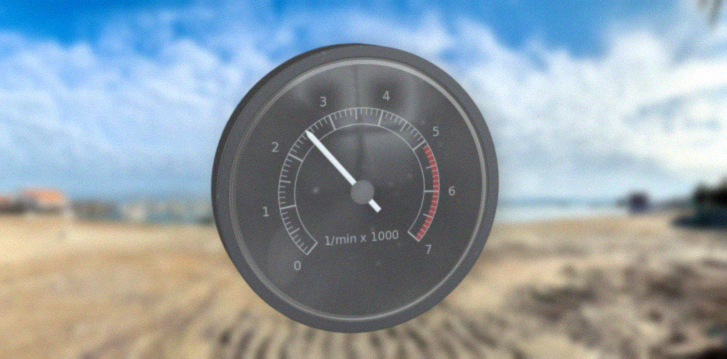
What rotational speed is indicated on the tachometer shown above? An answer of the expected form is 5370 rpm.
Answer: 2500 rpm
